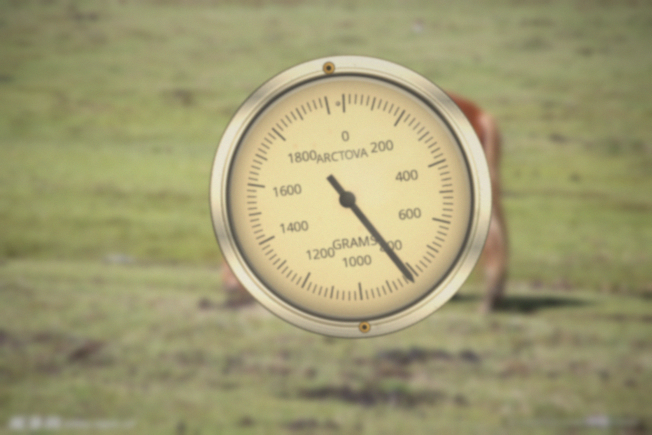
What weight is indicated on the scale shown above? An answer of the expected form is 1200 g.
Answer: 820 g
